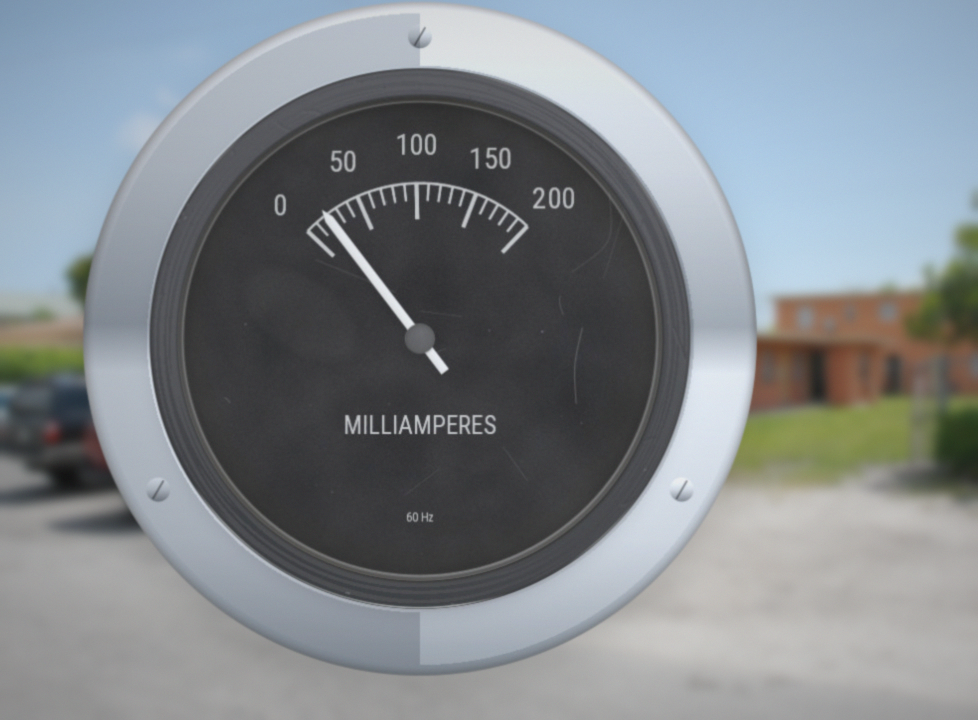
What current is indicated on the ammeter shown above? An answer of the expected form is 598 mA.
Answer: 20 mA
